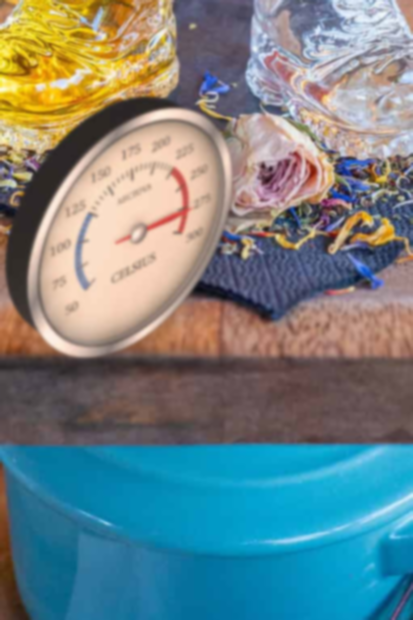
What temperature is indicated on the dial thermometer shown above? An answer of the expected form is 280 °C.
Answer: 275 °C
